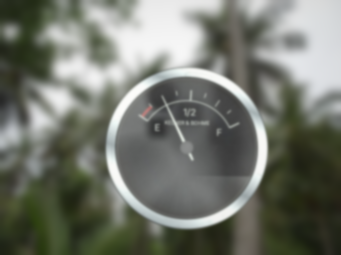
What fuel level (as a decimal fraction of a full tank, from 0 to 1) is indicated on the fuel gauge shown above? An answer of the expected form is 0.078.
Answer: 0.25
